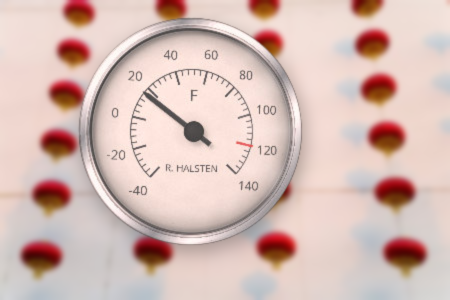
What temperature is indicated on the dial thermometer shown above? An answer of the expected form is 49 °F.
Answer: 16 °F
